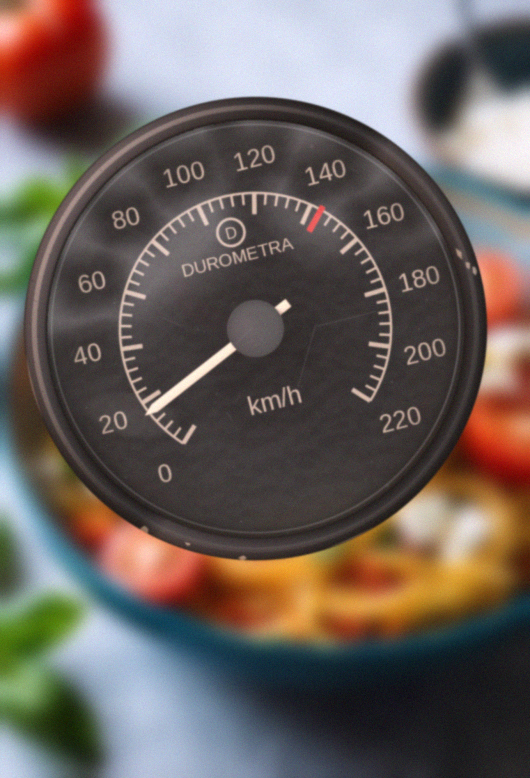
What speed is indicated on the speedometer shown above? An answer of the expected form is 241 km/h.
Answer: 16 km/h
